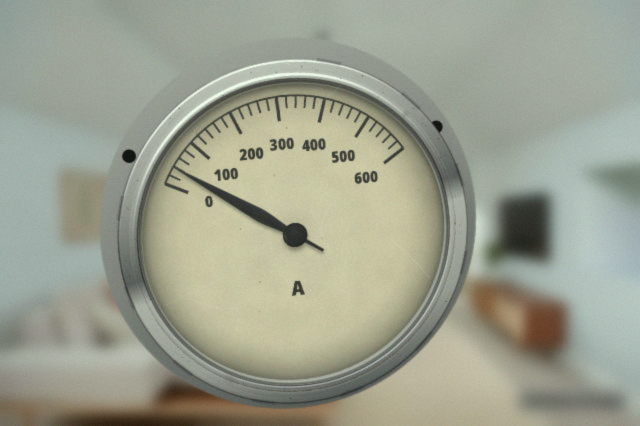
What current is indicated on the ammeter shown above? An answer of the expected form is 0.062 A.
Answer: 40 A
